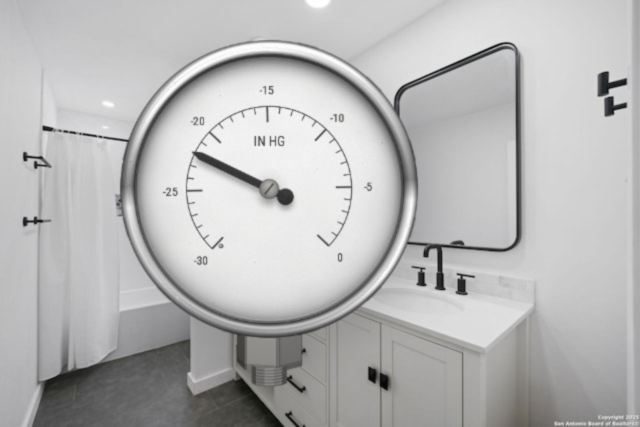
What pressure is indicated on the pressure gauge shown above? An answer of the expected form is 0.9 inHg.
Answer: -22 inHg
